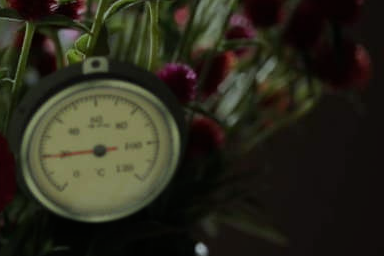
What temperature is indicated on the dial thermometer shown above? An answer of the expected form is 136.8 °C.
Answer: 20 °C
